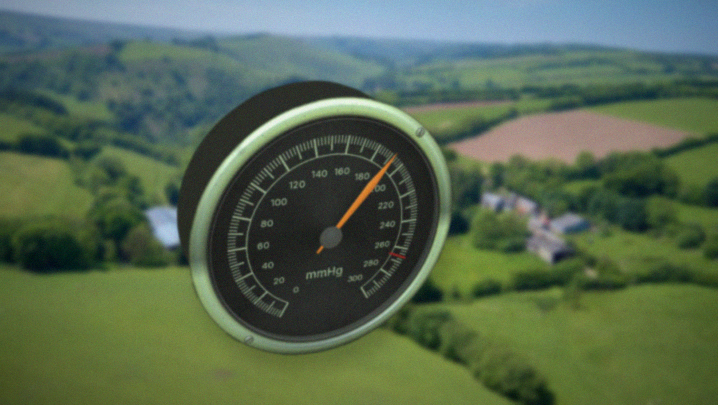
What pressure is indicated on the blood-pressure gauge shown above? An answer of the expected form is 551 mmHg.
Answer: 190 mmHg
